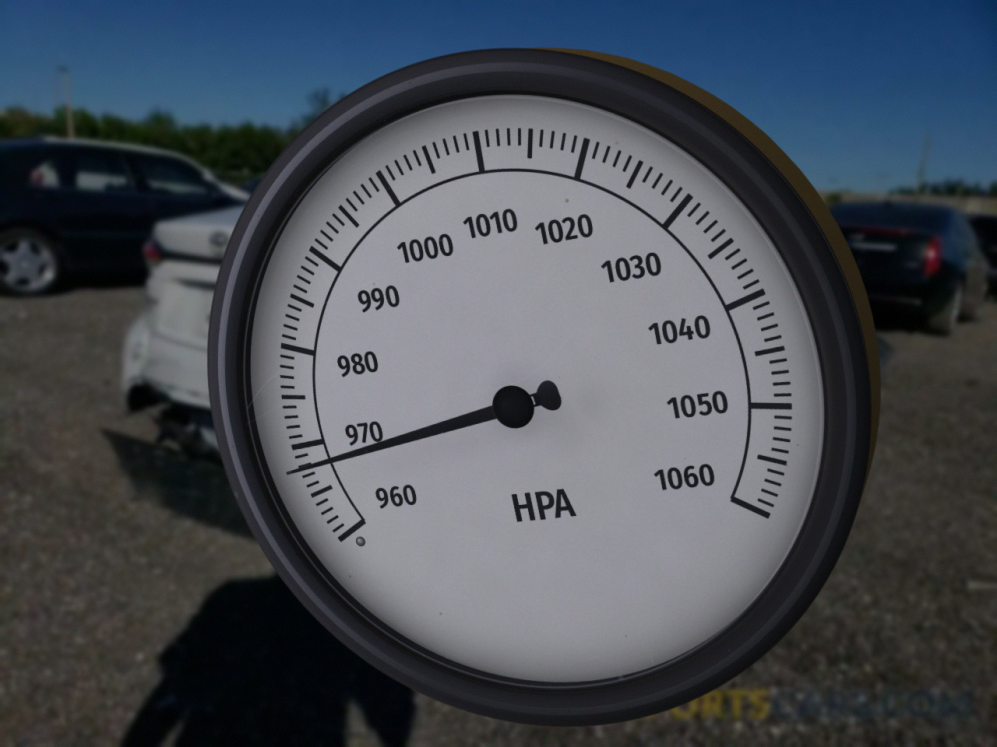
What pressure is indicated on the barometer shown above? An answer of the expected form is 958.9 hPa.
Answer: 968 hPa
